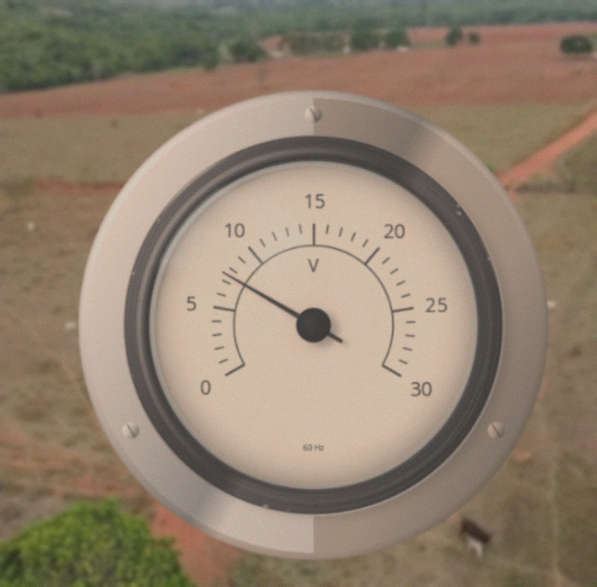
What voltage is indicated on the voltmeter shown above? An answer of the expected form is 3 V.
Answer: 7.5 V
